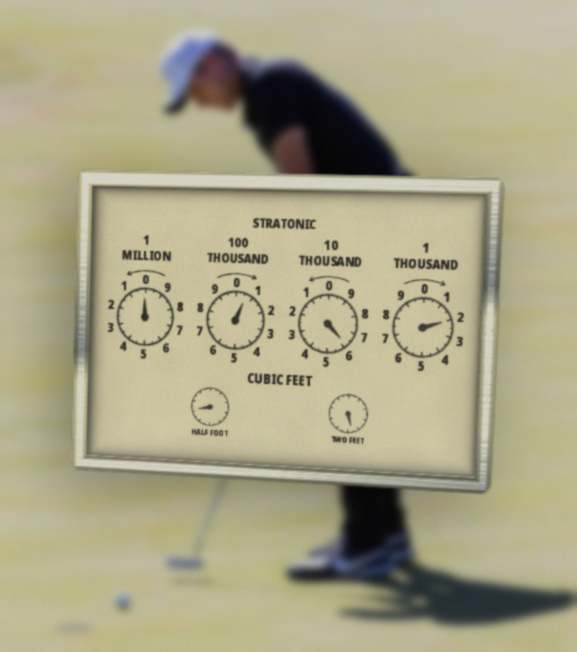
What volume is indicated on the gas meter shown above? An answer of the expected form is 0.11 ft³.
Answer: 6200 ft³
